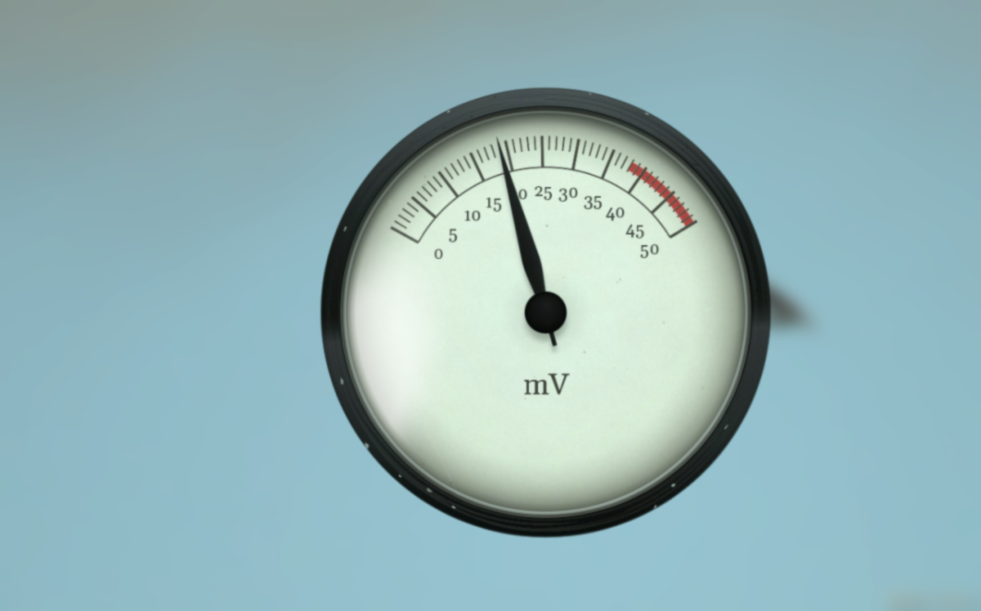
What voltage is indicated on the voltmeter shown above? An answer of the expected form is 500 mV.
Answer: 19 mV
